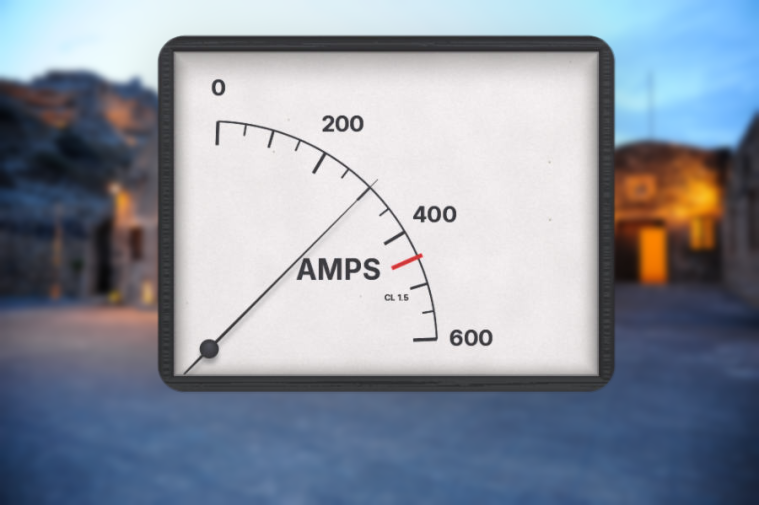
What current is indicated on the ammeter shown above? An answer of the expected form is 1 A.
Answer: 300 A
